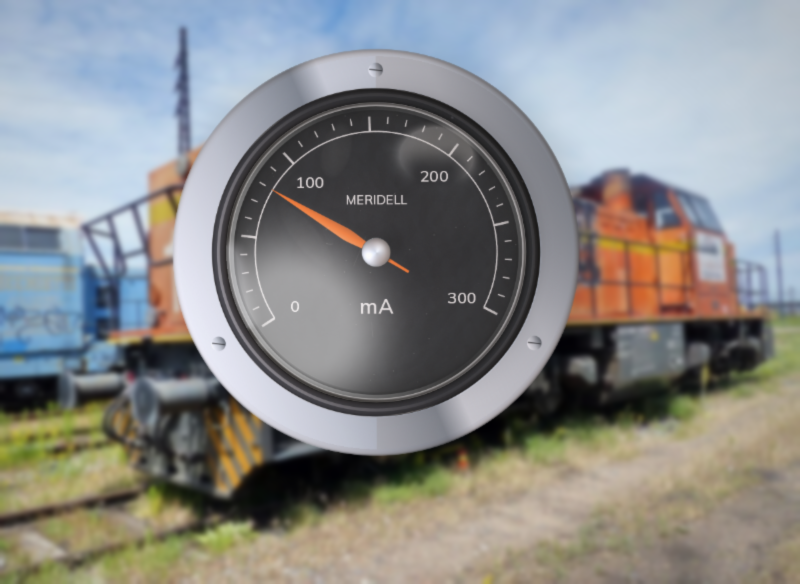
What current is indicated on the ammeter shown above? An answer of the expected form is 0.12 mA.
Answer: 80 mA
